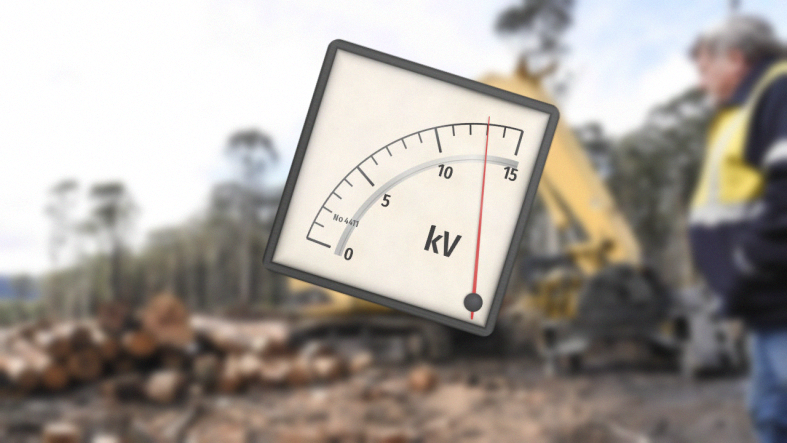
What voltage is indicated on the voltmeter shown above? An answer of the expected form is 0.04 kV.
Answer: 13 kV
